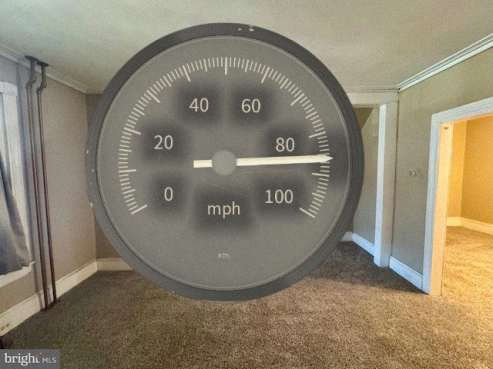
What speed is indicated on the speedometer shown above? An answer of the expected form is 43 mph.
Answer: 86 mph
